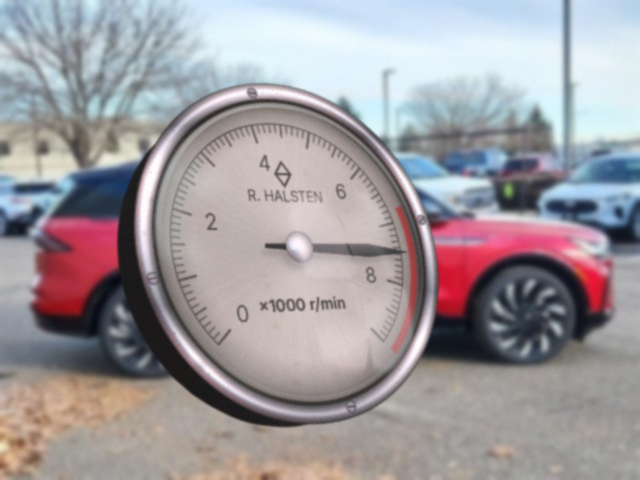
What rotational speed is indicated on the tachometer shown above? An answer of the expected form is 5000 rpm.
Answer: 7500 rpm
